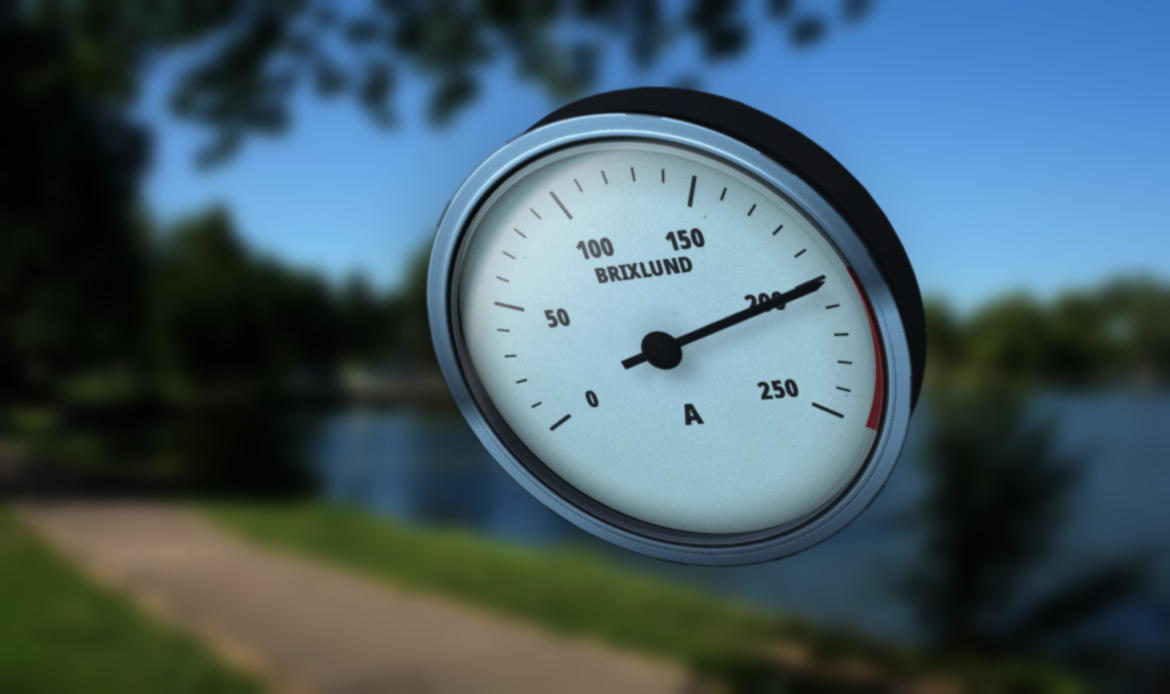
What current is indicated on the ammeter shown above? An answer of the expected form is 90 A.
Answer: 200 A
